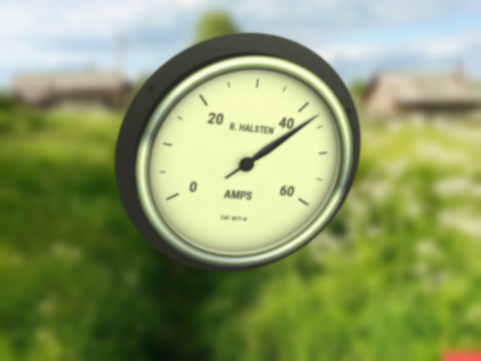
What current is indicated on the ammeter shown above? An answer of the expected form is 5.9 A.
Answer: 42.5 A
